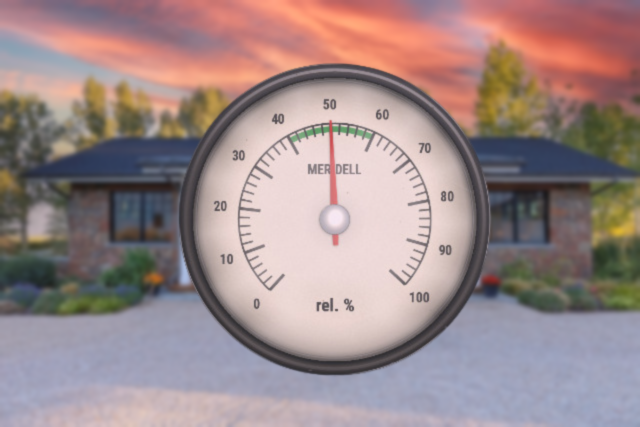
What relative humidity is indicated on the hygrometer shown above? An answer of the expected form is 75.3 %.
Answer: 50 %
